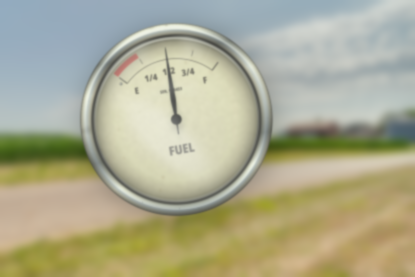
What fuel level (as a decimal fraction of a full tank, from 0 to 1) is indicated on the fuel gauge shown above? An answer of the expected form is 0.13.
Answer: 0.5
